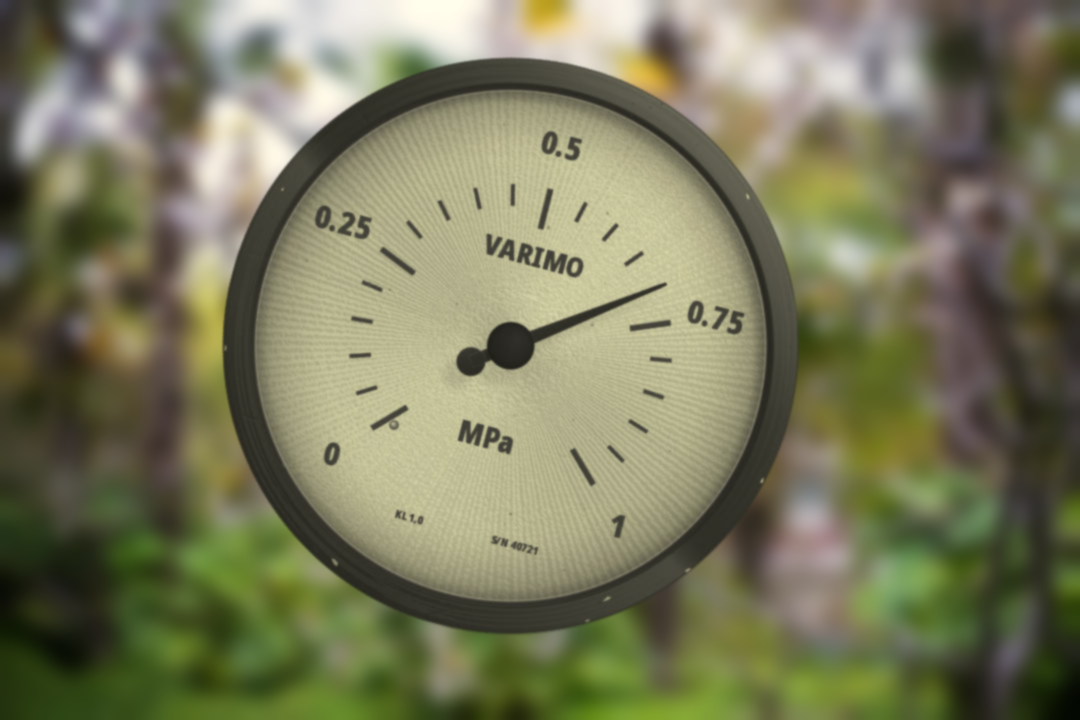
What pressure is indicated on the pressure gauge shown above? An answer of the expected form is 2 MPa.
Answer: 0.7 MPa
